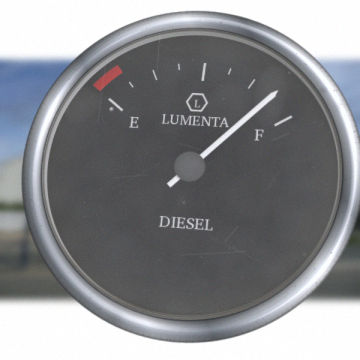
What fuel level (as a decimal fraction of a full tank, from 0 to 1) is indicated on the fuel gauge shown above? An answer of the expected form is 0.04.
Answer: 0.875
